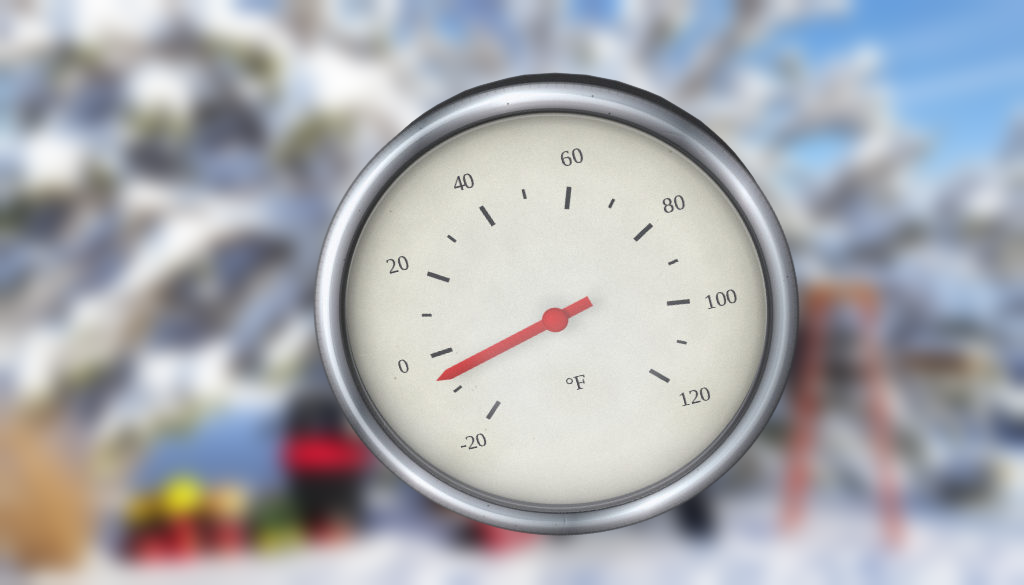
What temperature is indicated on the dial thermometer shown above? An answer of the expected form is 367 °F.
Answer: -5 °F
